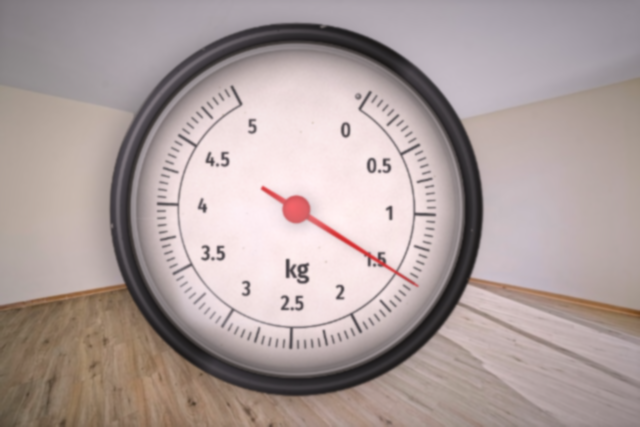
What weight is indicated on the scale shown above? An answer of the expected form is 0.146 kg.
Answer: 1.5 kg
